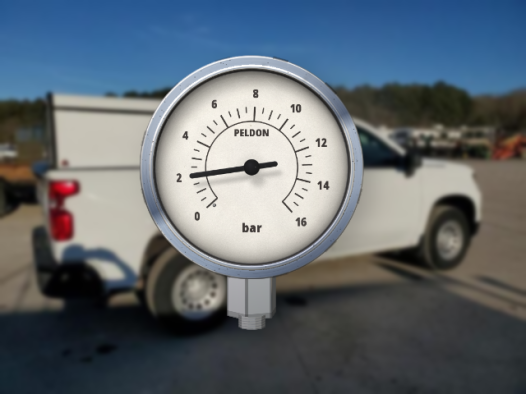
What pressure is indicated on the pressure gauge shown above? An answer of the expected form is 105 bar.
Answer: 2 bar
